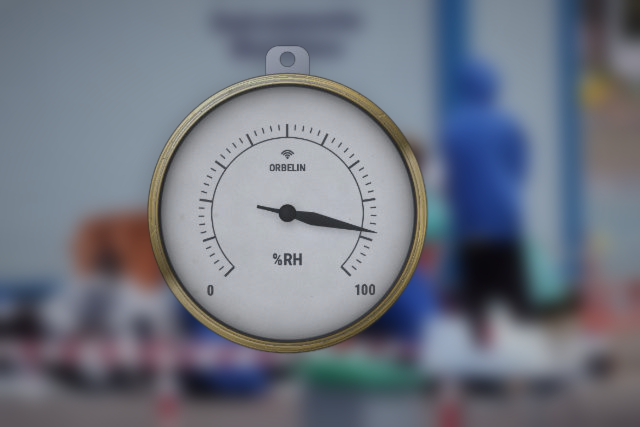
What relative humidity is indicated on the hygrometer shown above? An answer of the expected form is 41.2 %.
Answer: 88 %
